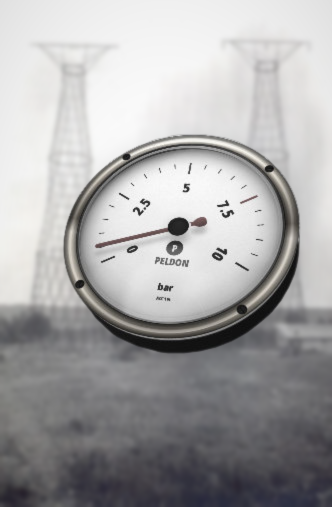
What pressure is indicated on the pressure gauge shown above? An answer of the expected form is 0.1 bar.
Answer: 0.5 bar
